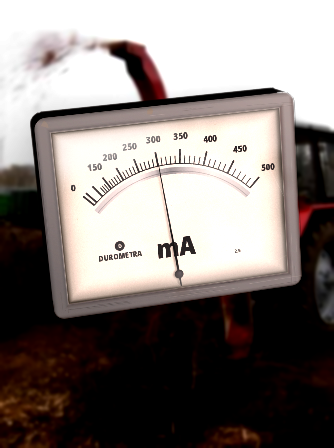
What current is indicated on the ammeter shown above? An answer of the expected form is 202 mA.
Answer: 300 mA
